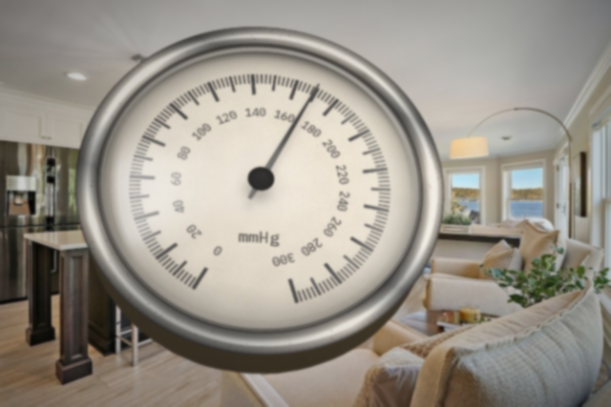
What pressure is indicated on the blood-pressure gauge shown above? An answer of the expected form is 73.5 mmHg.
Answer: 170 mmHg
